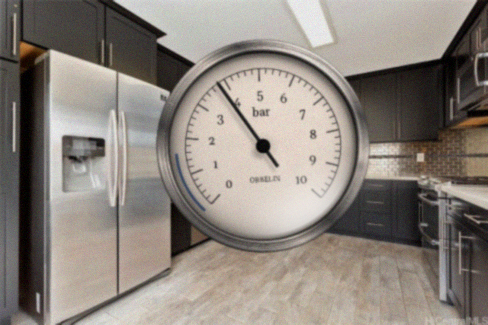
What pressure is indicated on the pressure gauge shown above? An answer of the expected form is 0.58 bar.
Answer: 3.8 bar
